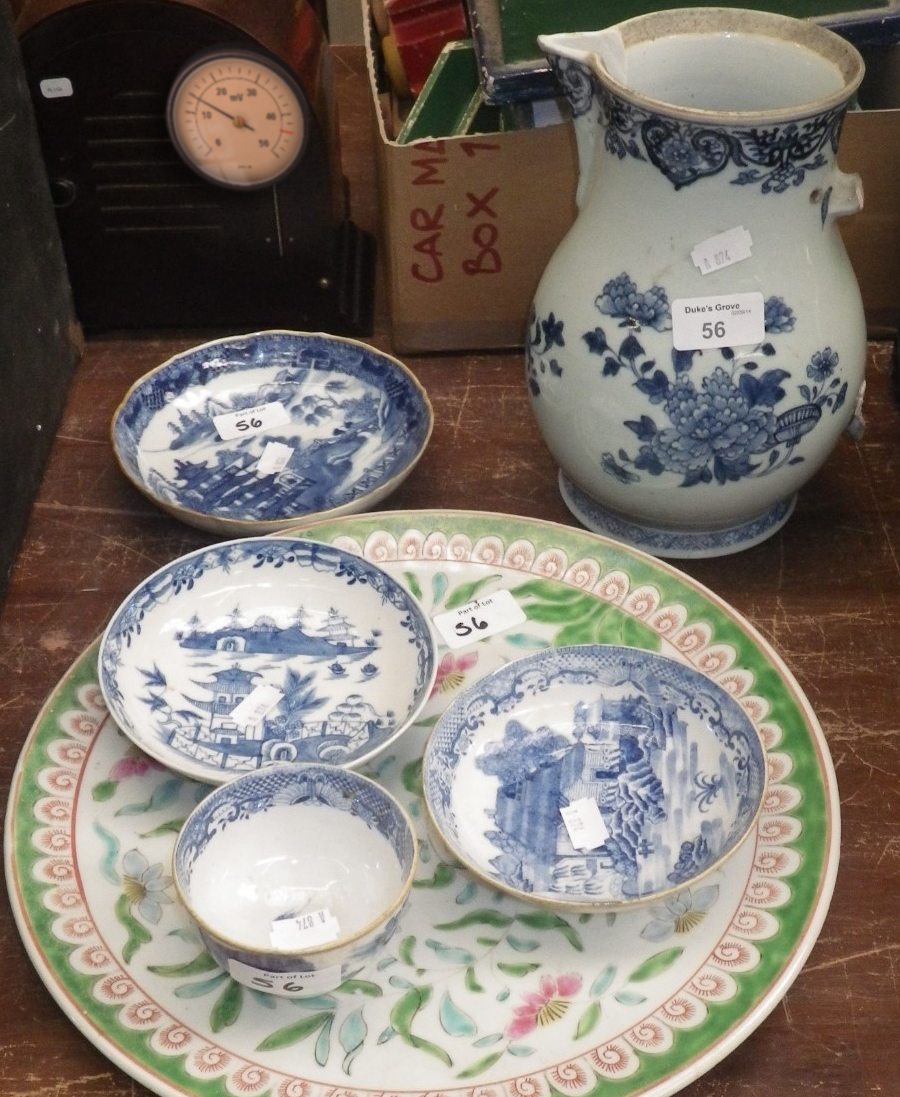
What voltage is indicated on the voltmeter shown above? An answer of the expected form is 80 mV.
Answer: 14 mV
